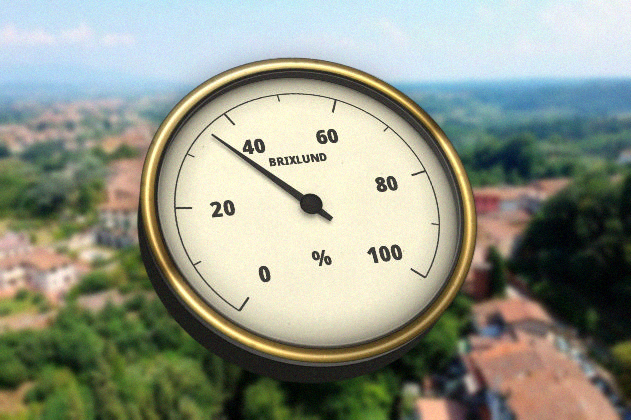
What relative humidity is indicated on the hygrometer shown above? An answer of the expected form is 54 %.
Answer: 35 %
